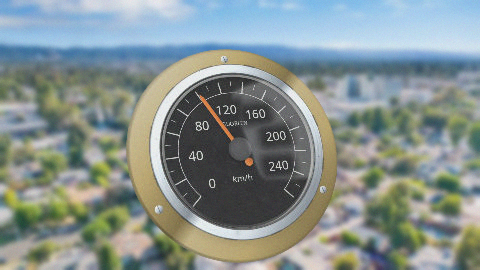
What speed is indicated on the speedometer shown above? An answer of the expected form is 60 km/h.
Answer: 100 km/h
